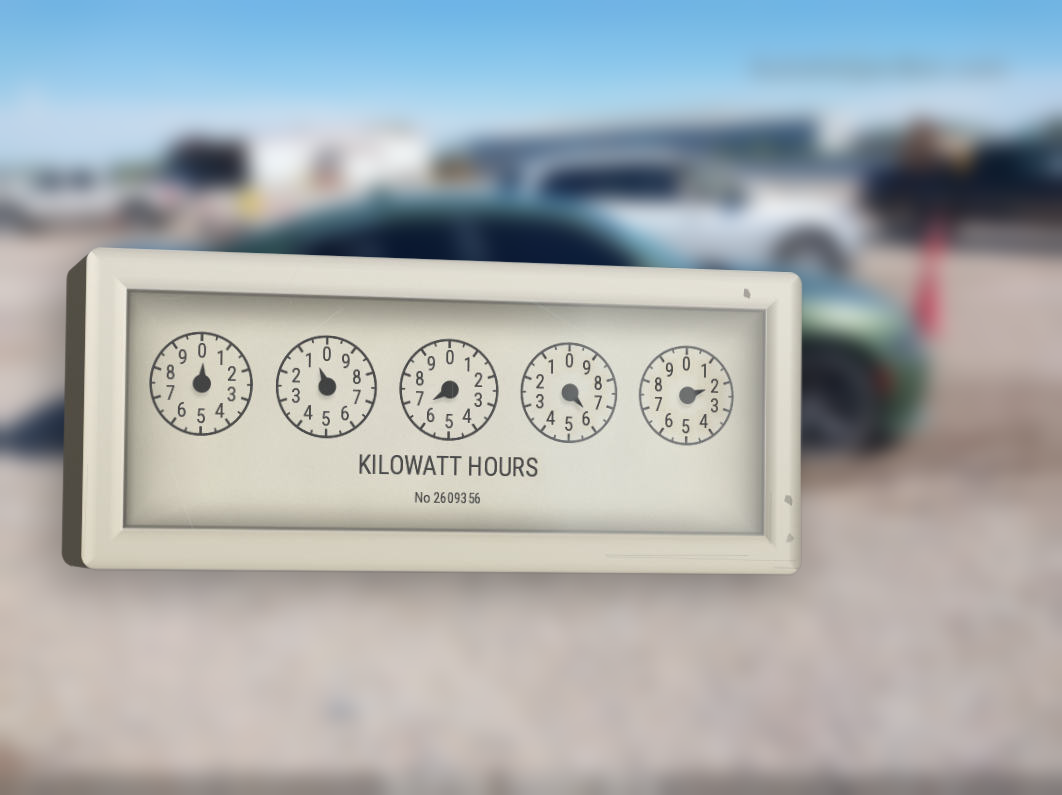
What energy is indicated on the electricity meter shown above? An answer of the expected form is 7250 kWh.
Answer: 662 kWh
